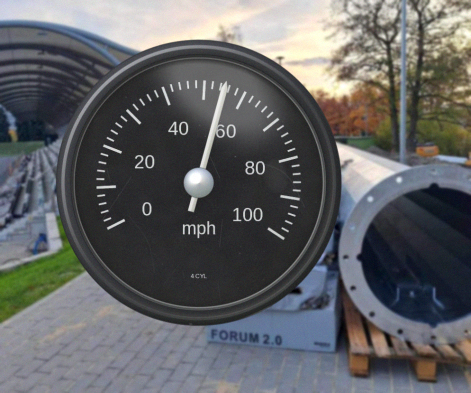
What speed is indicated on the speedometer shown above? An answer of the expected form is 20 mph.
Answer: 55 mph
